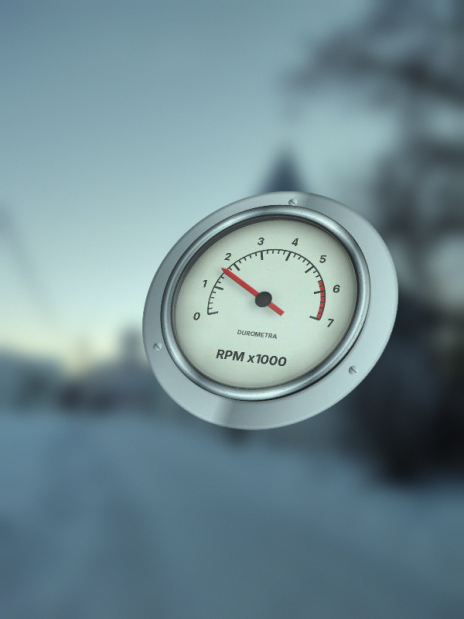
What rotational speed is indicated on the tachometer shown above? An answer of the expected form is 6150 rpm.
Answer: 1600 rpm
